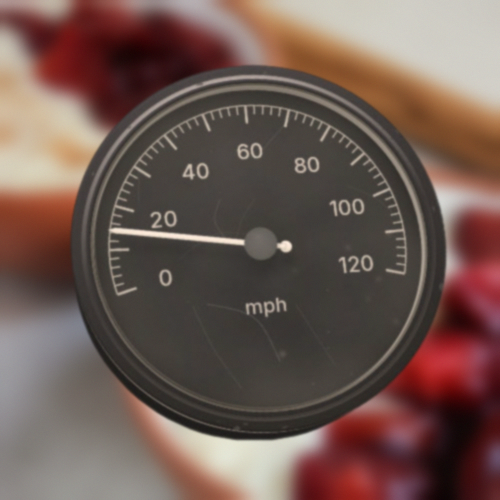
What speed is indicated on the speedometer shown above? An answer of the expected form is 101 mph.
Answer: 14 mph
